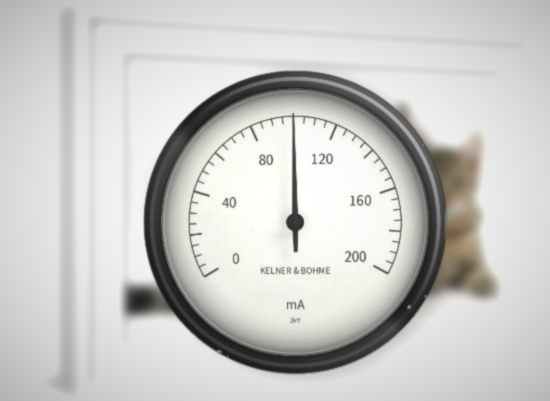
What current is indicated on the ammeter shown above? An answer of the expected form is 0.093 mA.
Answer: 100 mA
